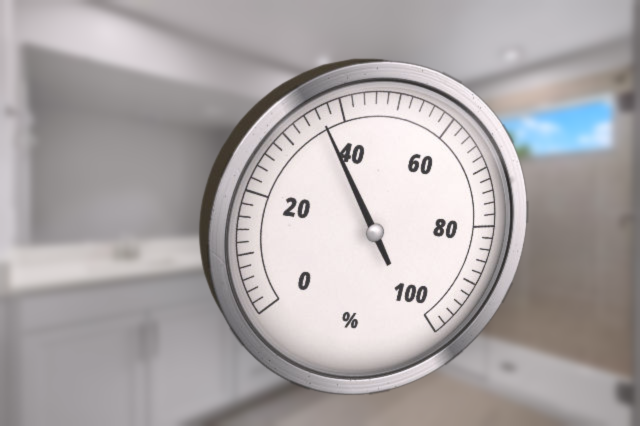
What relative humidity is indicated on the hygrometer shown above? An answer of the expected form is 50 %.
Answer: 36 %
